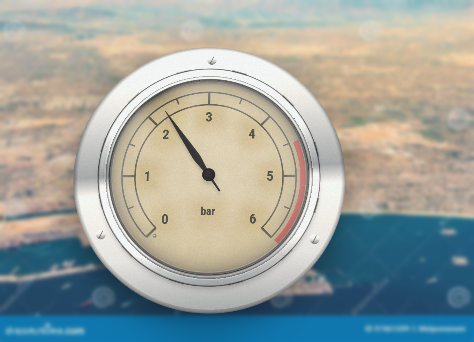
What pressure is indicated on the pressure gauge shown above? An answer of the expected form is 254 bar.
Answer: 2.25 bar
